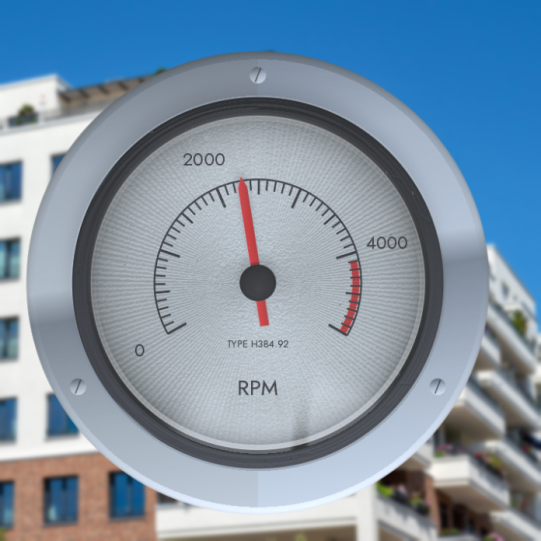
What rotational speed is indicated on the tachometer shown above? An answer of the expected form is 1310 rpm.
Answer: 2300 rpm
